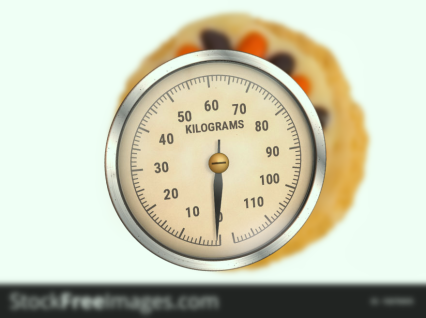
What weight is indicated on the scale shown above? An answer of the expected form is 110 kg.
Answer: 1 kg
